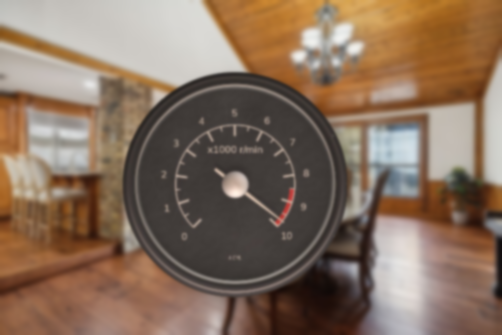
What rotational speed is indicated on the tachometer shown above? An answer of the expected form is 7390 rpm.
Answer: 9750 rpm
